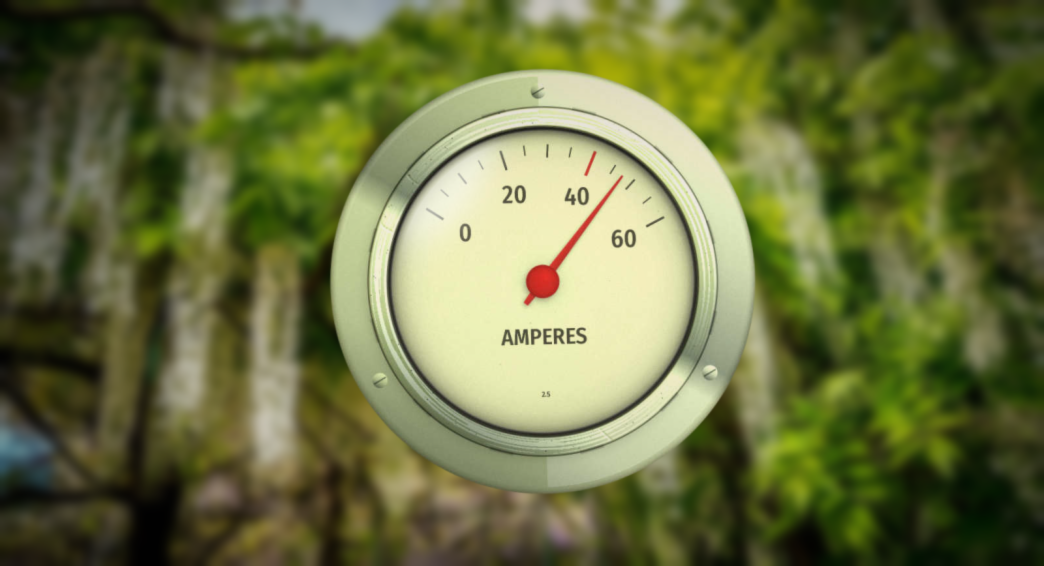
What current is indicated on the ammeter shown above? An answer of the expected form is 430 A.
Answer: 47.5 A
